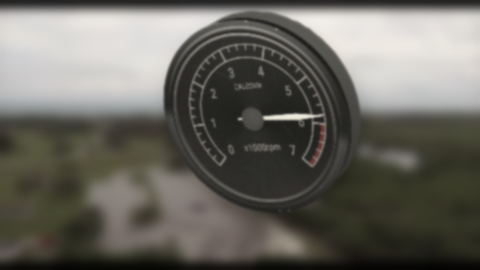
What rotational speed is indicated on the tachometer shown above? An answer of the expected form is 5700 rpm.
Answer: 5800 rpm
